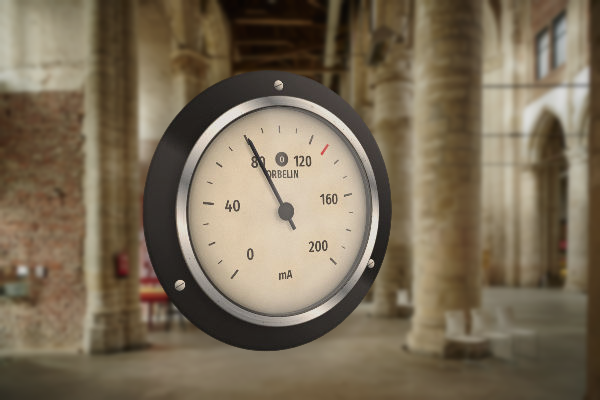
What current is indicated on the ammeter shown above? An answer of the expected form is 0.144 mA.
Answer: 80 mA
